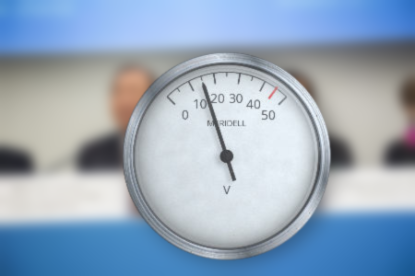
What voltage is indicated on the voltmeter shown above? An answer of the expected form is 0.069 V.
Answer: 15 V
